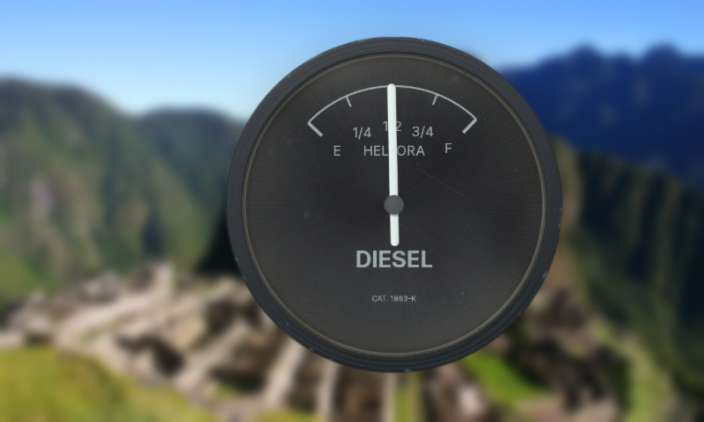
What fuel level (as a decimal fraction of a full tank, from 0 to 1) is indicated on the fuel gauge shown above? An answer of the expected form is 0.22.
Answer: 0.5
